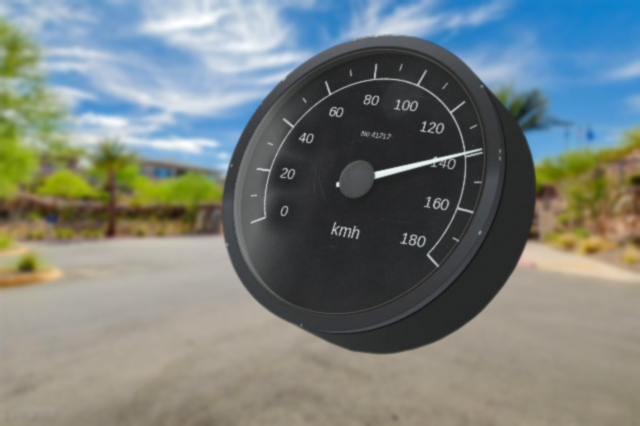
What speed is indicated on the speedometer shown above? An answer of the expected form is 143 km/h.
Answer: 140 km/h
